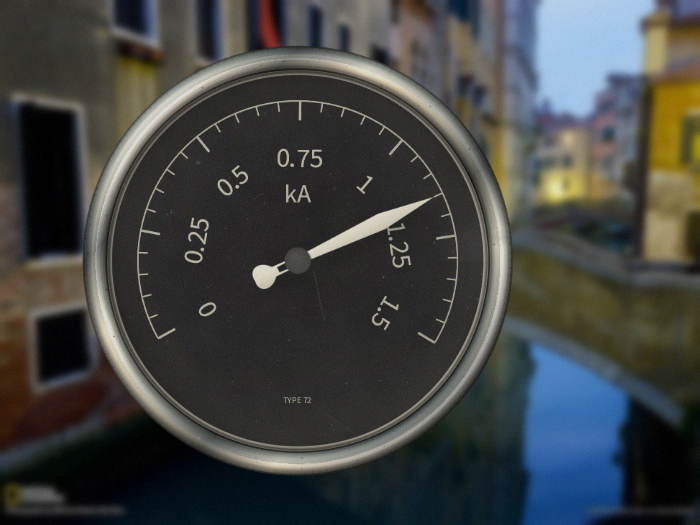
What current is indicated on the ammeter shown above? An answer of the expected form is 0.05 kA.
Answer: 1.15 kA
